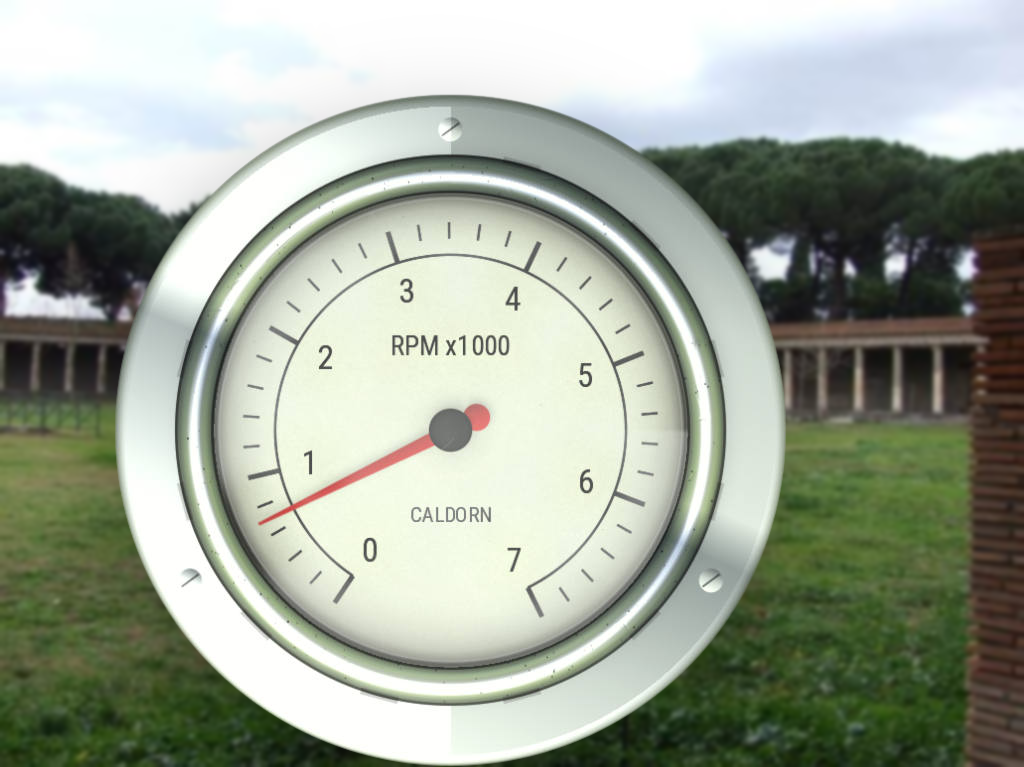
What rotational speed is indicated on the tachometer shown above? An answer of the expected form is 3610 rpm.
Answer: 700 rpm
